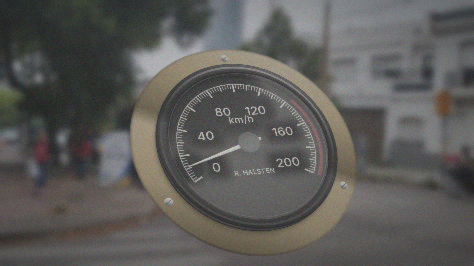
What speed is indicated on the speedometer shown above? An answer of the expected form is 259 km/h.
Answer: 10 km/h
